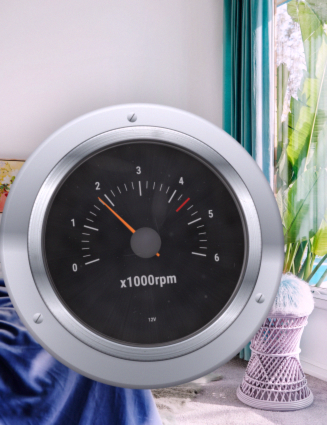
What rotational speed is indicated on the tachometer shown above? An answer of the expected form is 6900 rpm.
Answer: 1800 rpm
